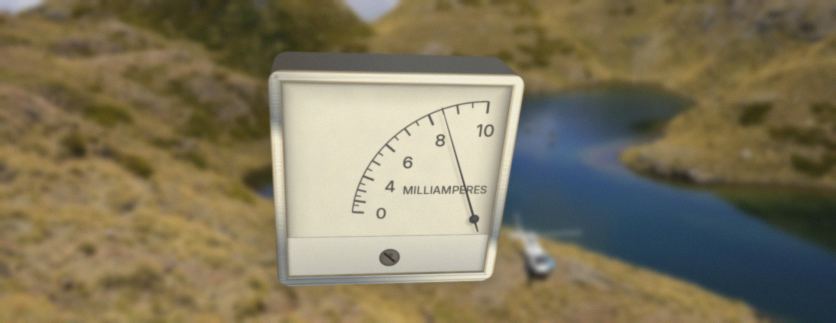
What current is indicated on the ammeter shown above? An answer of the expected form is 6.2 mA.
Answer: 8.5 mA
